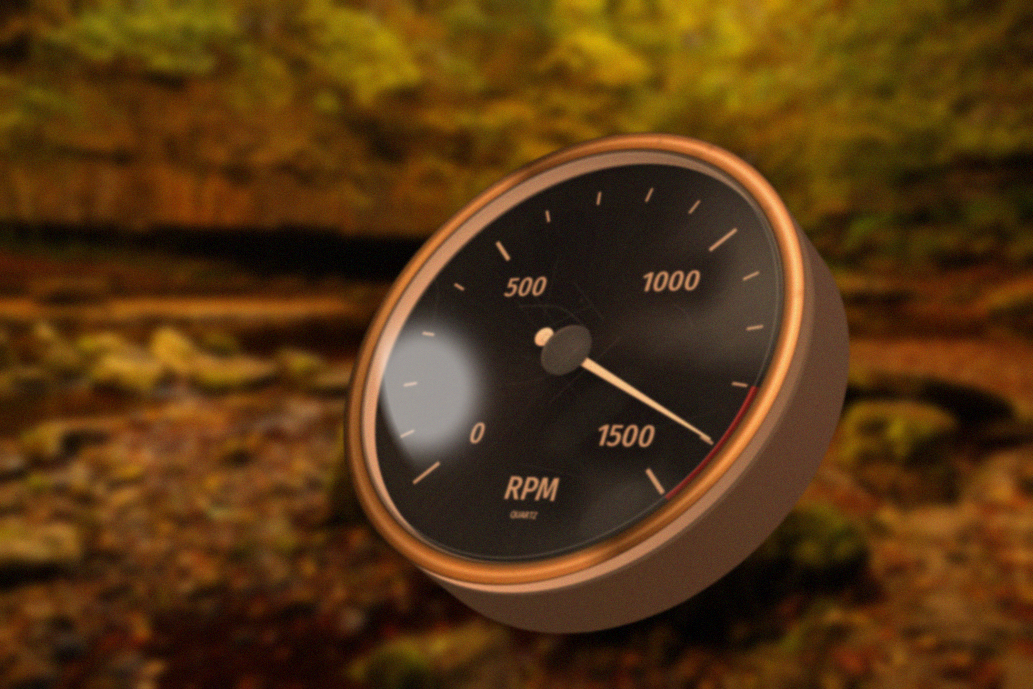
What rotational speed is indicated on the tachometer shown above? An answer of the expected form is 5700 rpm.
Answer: 1400 rpm
